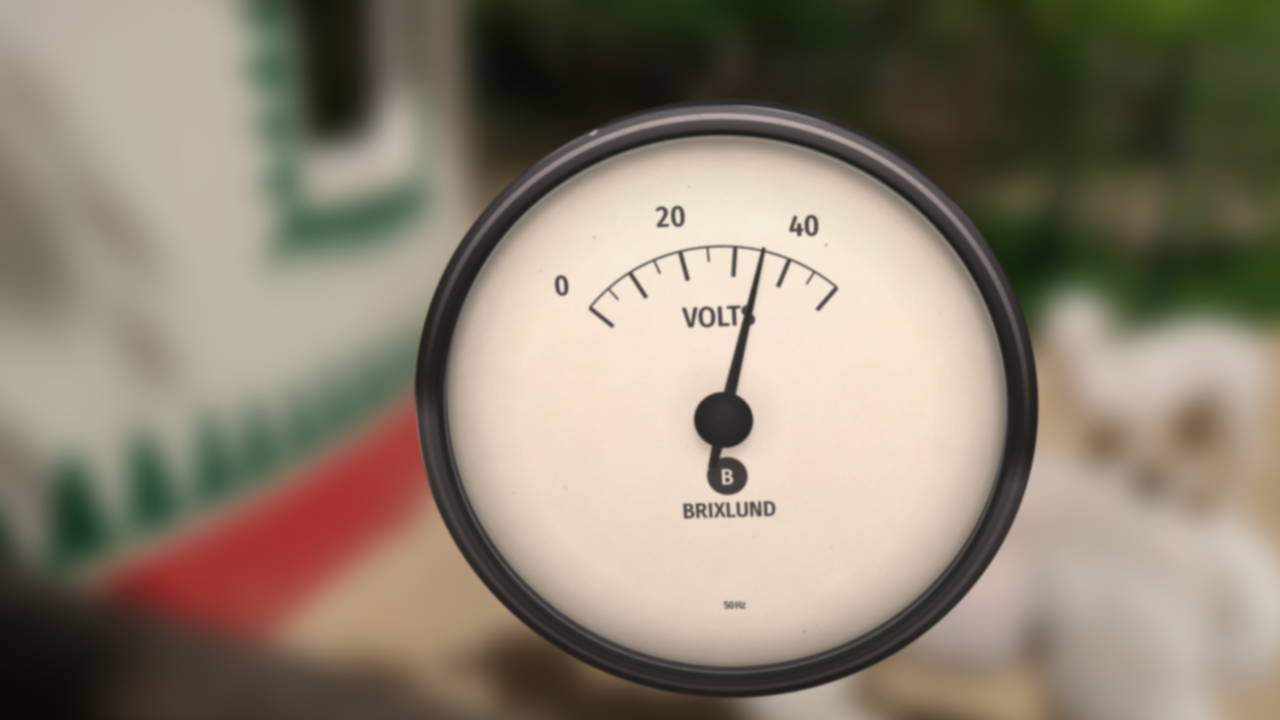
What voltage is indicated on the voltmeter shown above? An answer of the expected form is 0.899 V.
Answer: 35 V
